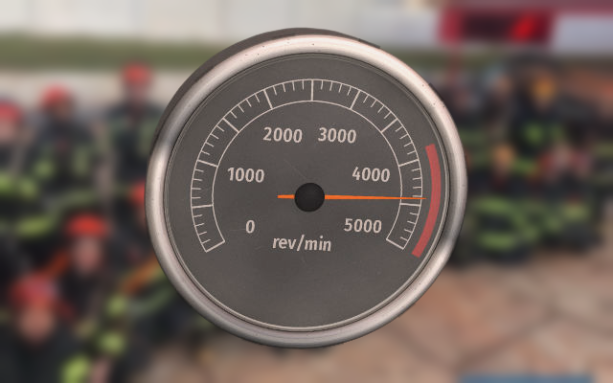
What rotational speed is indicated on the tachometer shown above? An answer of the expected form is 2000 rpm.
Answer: 4400 rpm
